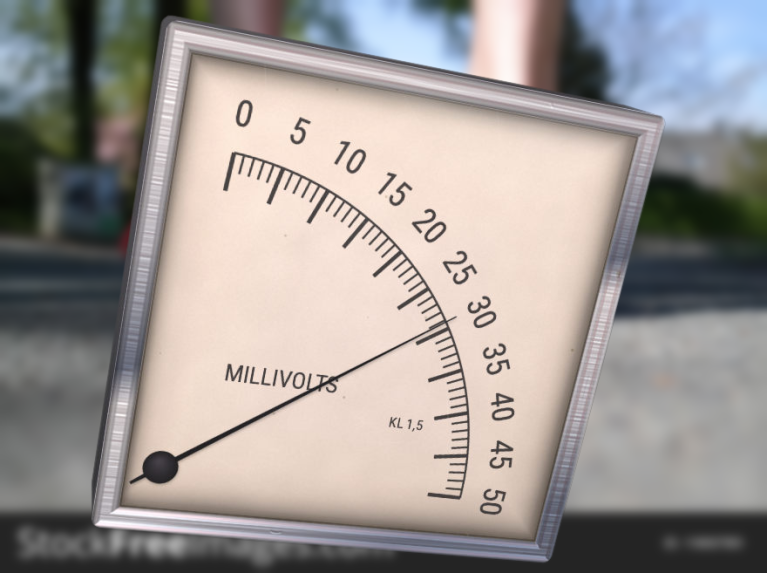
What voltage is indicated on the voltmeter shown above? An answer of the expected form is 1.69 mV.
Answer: 29 mV
